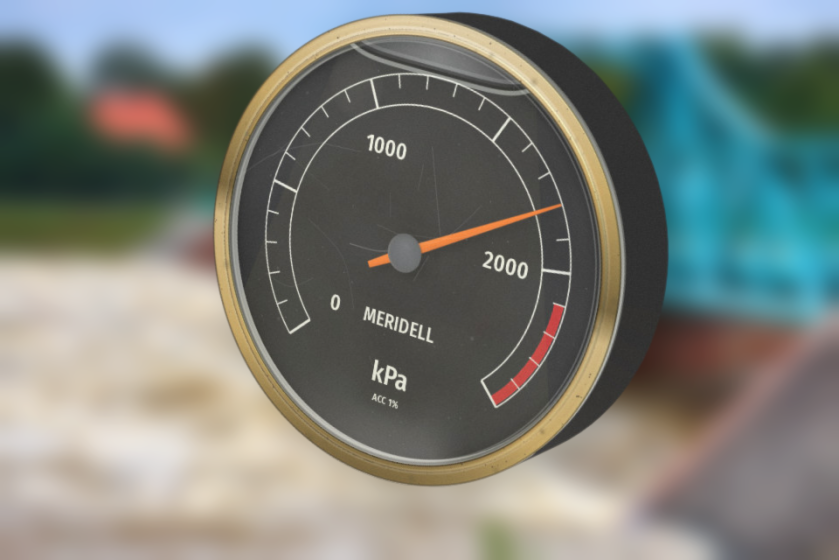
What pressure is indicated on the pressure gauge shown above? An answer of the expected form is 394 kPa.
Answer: 1800 kPa
